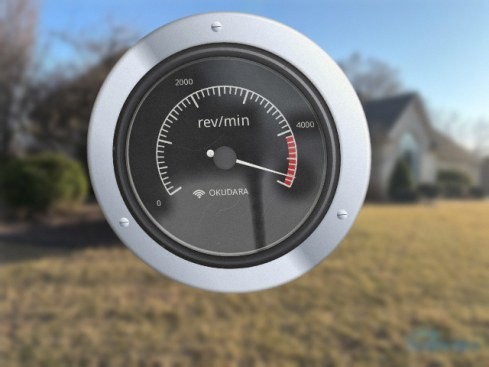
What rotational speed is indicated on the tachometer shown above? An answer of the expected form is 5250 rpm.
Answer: 4800 rpm
